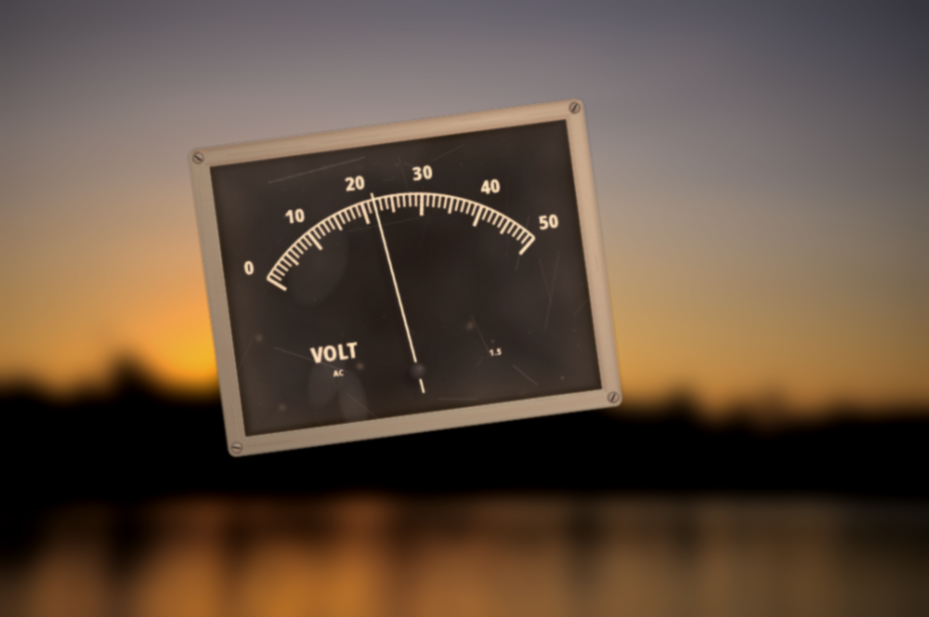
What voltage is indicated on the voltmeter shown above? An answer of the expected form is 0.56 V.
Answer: 22 V
